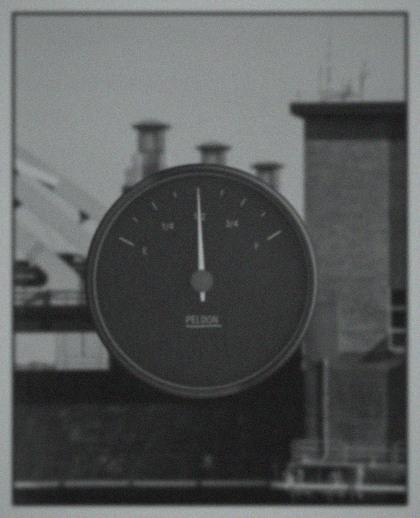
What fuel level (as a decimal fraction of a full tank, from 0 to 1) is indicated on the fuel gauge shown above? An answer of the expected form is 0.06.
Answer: 0.5
